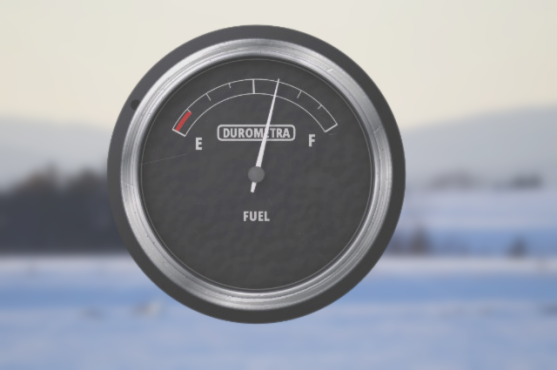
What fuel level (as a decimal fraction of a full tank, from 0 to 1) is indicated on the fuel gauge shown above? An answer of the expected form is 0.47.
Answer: 0.625
